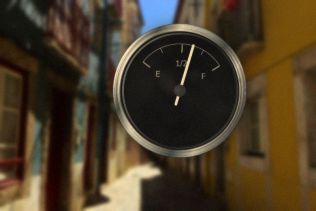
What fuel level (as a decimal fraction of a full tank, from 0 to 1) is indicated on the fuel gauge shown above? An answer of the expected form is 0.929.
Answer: 0.625
